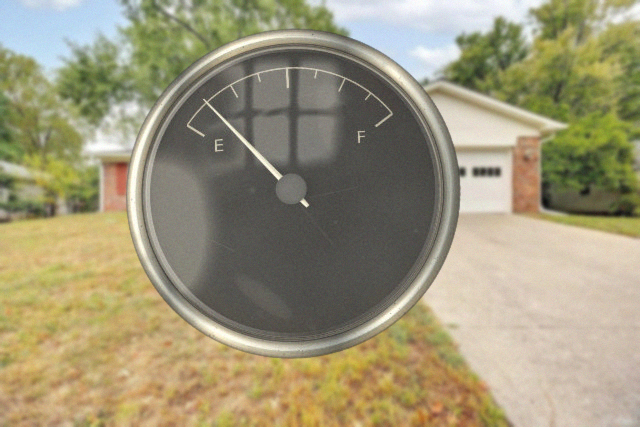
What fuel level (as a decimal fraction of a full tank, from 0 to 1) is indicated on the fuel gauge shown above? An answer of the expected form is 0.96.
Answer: 0.125
